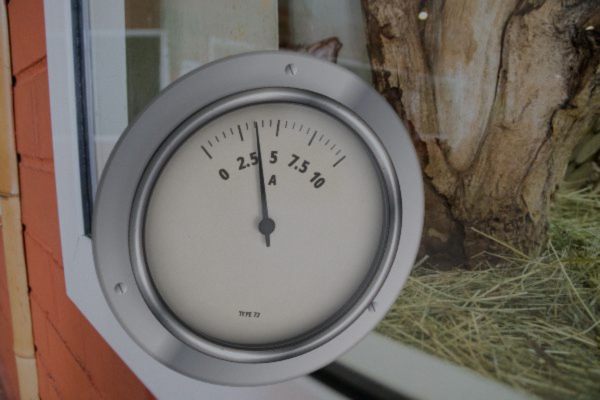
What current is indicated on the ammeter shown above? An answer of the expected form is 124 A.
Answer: 3.5 A
